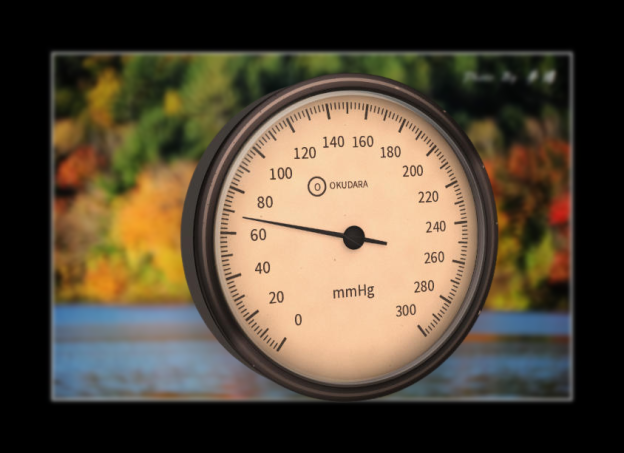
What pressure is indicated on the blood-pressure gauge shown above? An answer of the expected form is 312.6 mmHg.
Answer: 68 mmHg
